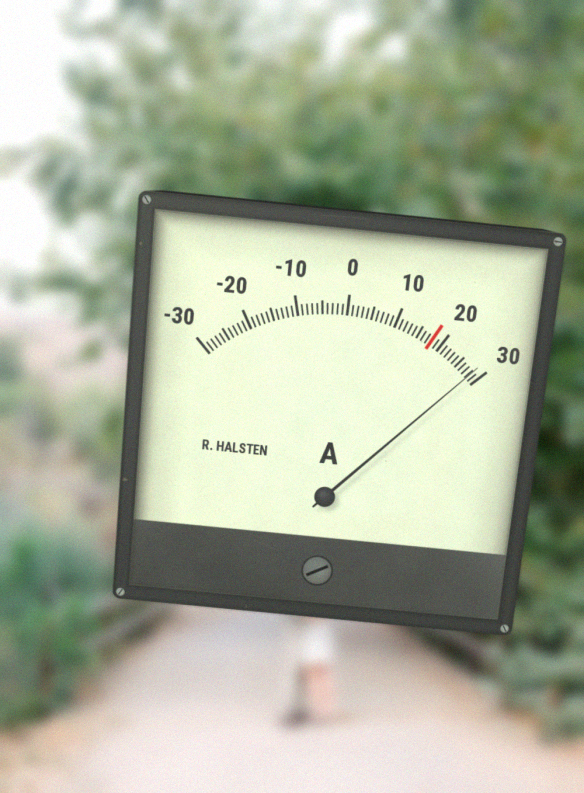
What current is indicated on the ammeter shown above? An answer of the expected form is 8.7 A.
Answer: 28 A
